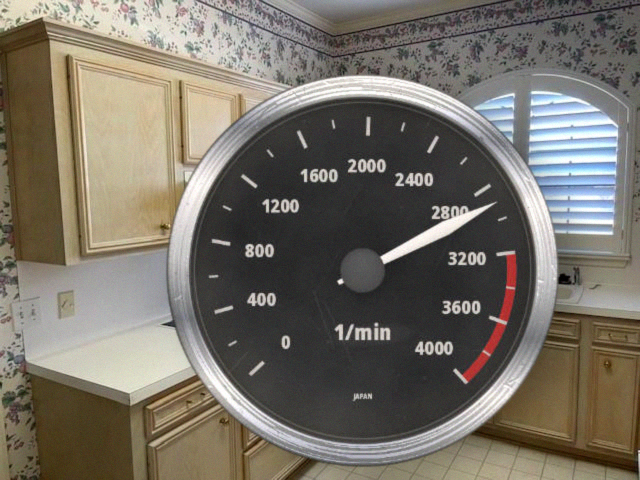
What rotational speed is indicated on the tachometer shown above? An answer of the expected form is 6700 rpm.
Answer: 2900 rpm
